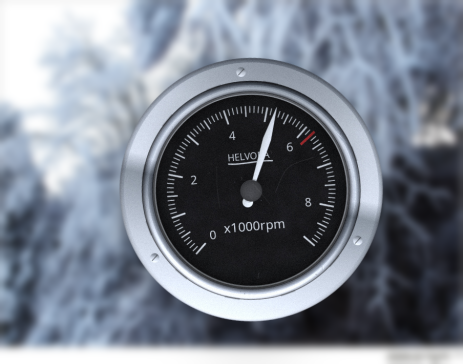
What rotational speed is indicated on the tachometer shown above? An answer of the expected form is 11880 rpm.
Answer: 5200 rpm
